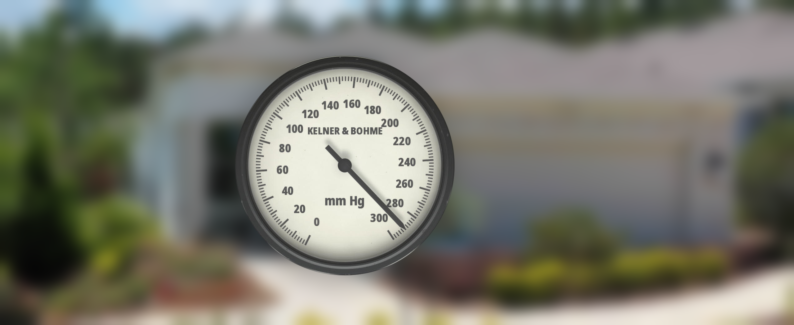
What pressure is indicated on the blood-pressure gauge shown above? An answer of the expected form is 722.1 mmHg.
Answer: 290 mmHg
